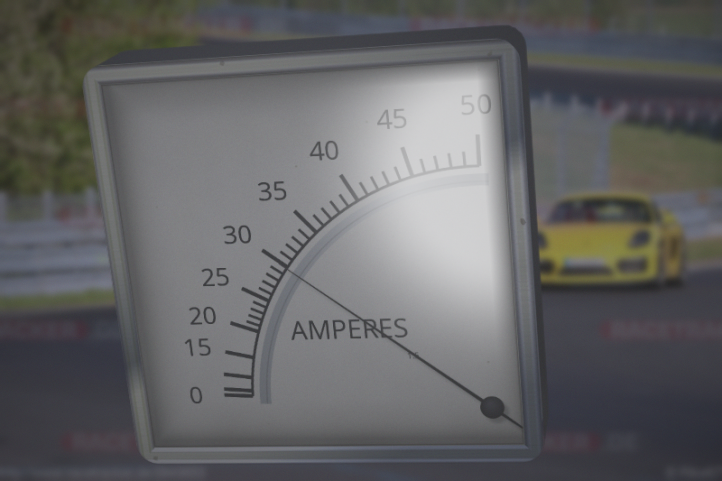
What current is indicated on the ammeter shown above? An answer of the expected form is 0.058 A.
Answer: 30 A
